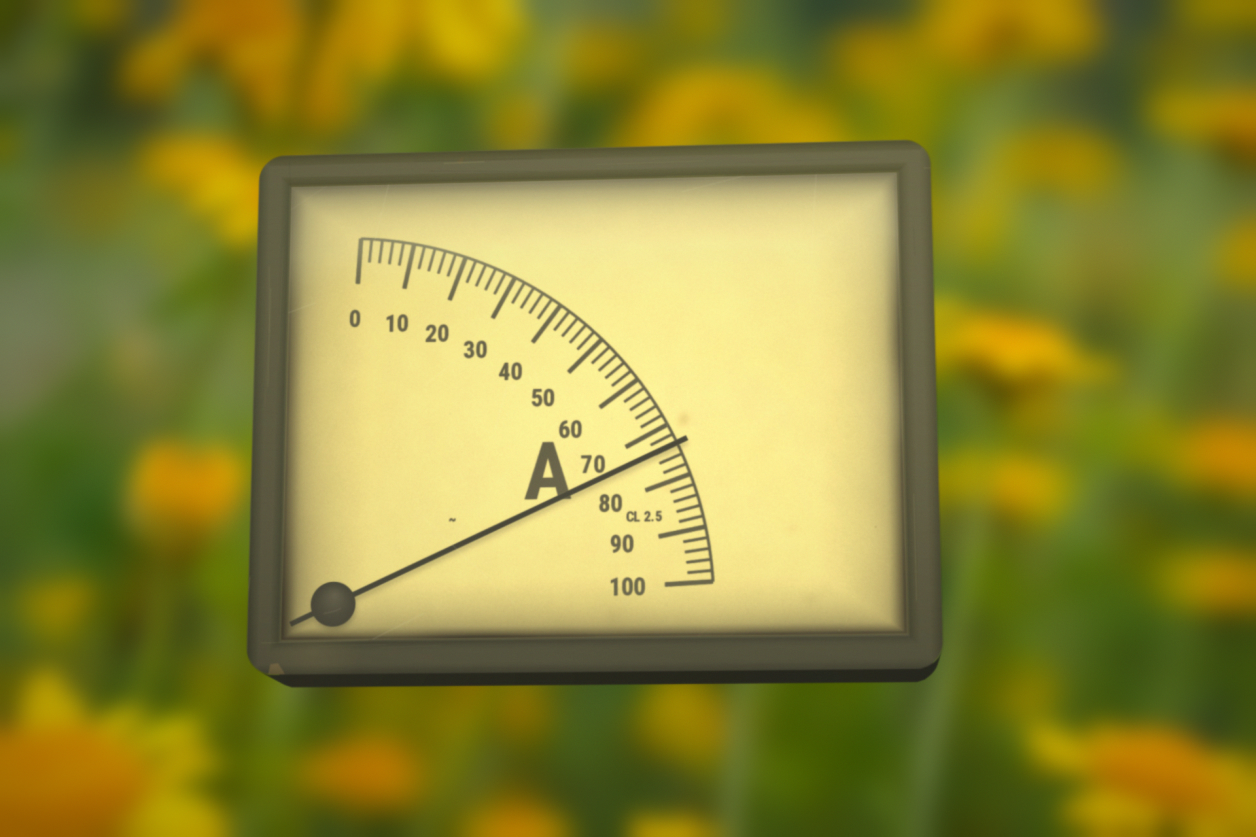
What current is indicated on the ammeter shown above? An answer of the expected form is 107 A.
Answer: 74 A
